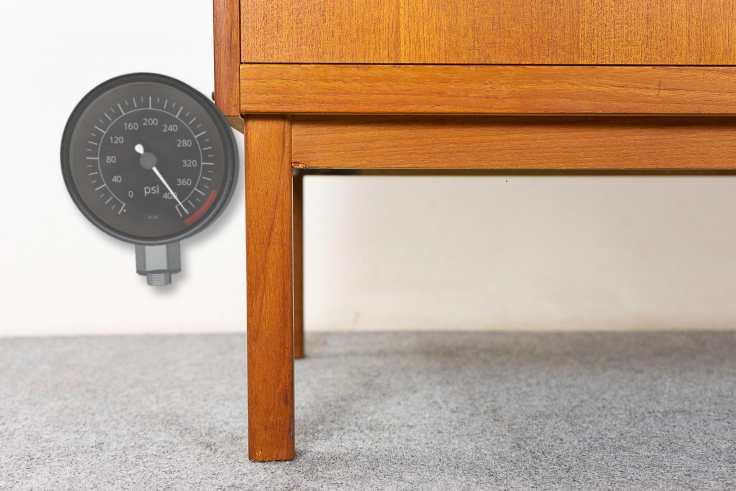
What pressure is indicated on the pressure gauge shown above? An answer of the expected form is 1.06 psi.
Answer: 390 psi
